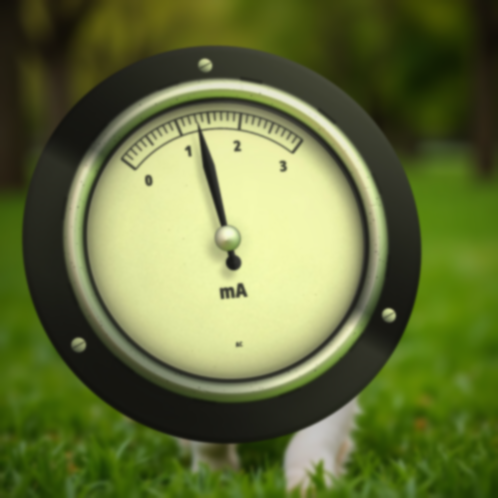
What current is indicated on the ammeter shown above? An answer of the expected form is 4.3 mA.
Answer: 1.3 mA
